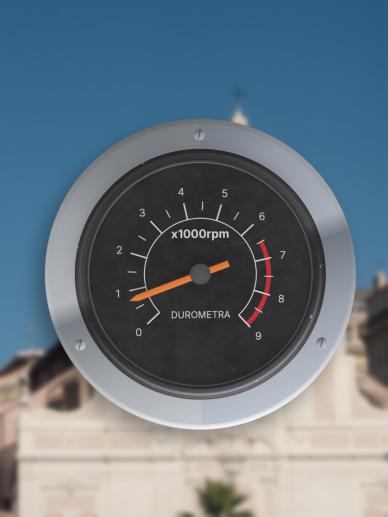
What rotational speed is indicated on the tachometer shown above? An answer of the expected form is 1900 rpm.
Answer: 750 rpm
